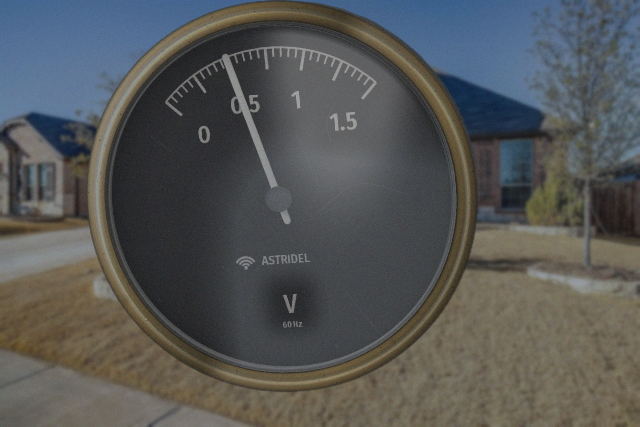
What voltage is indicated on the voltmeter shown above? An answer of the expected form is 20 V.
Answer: 0.5 V
